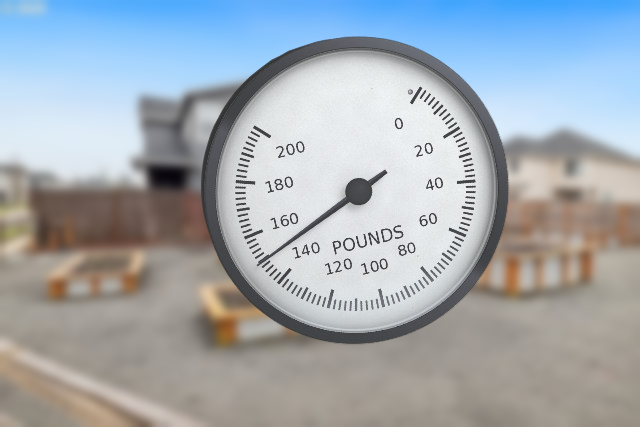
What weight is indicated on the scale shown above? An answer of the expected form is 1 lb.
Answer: 150 lb
